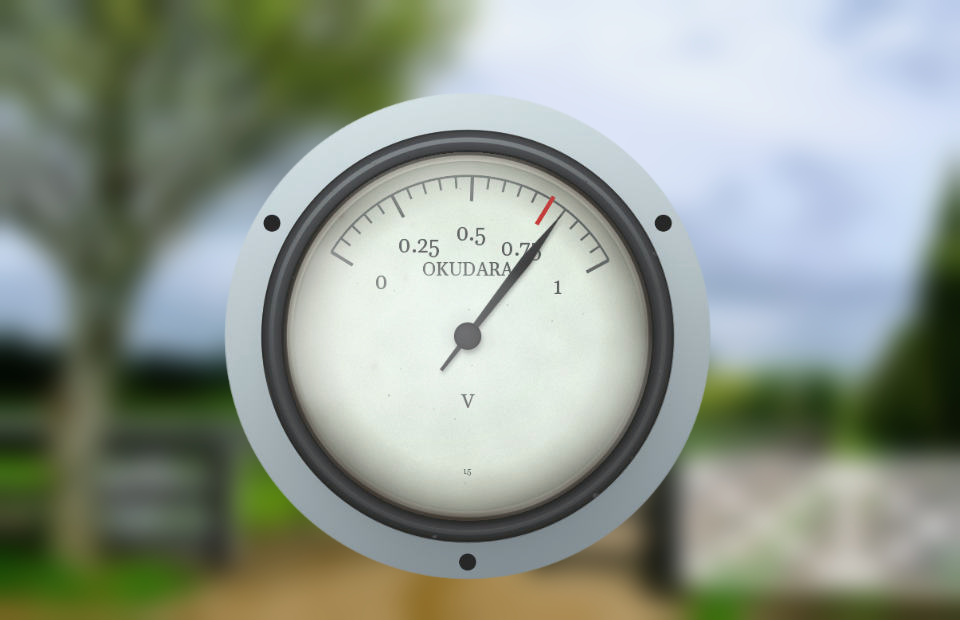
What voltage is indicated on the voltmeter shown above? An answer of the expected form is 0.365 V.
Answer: 0.8 V
